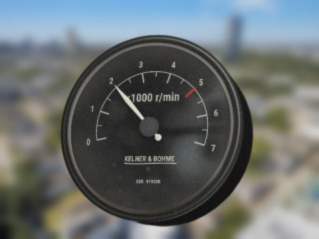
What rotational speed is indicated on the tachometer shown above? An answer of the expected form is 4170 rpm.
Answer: 2000 rpm
